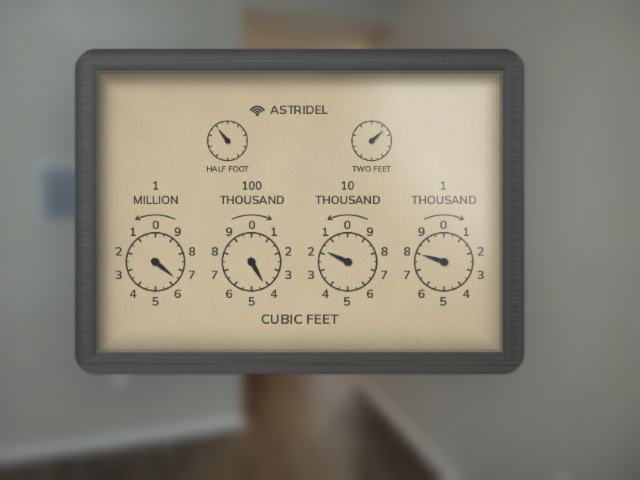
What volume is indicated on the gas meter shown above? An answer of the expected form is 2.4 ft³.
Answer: 641800 ft³
